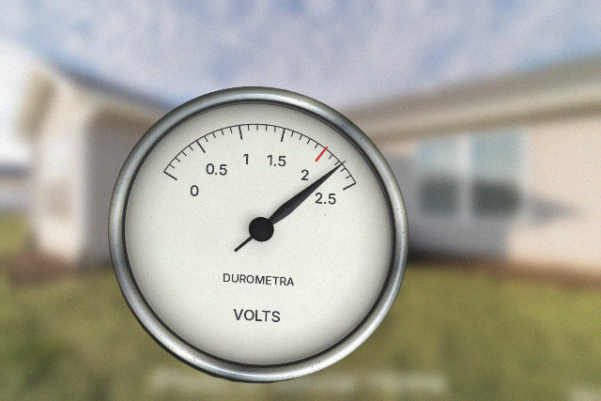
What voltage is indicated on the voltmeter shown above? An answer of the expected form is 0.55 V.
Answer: 2.25 V
